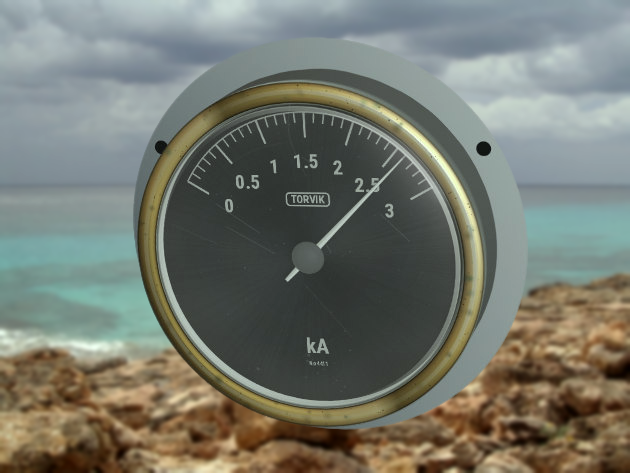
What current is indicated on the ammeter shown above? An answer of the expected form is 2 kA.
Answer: 2.6 kA
